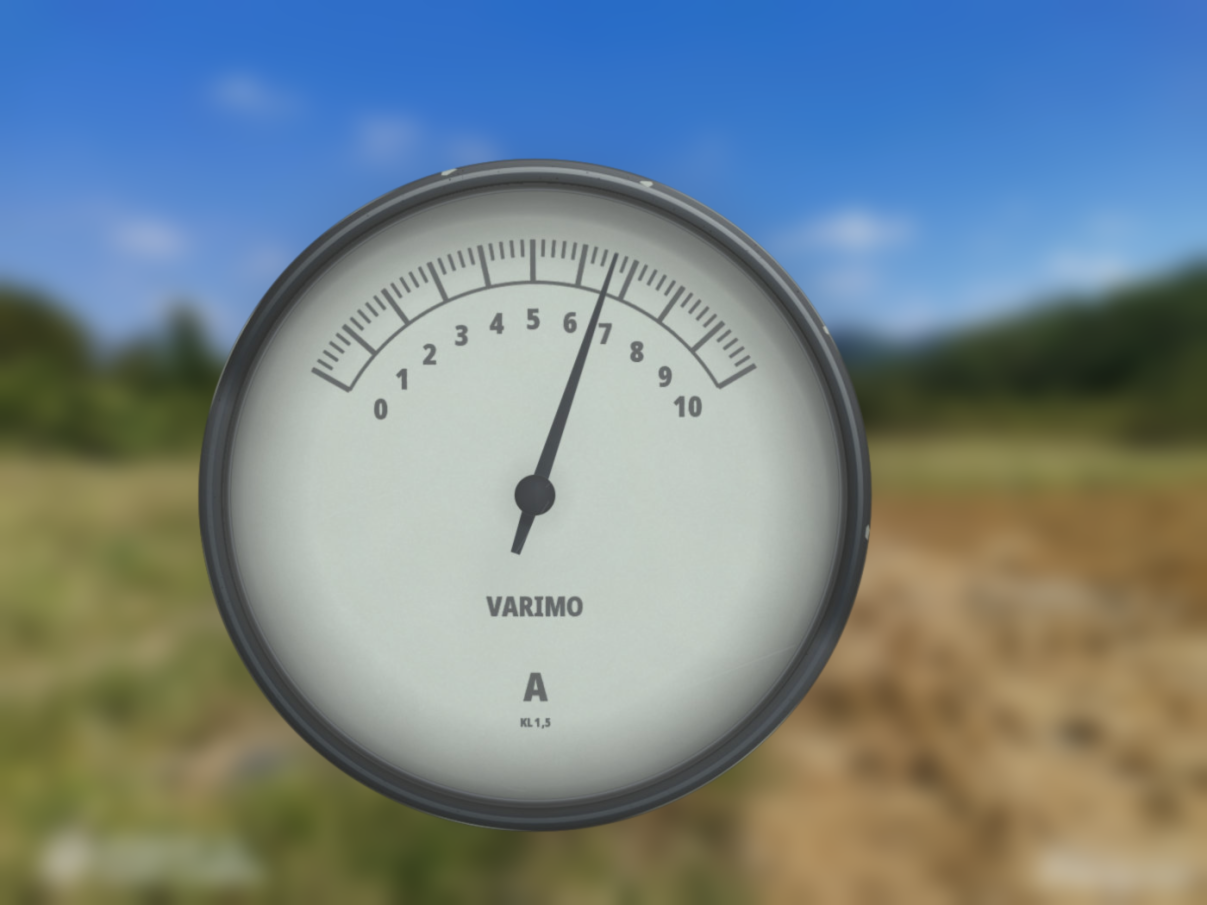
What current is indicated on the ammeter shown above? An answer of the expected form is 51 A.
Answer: 6.6 A
